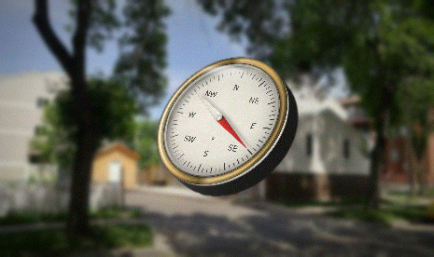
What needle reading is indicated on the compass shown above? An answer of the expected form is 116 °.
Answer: 120 °
